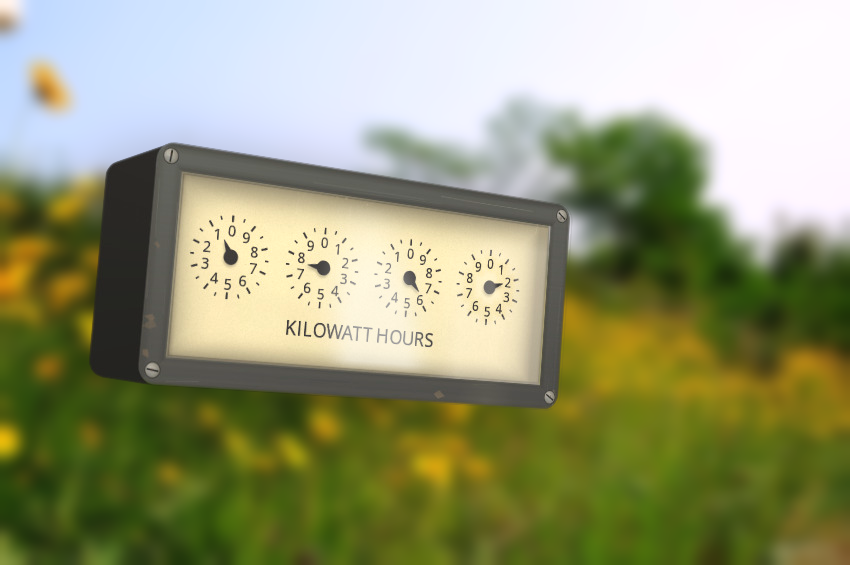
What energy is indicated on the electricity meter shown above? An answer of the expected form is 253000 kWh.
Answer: 762 kWh
